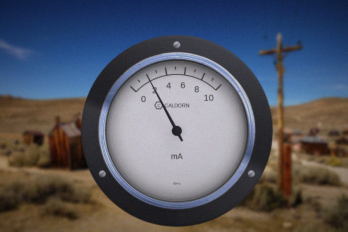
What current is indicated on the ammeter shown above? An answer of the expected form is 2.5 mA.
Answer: 2 mA
